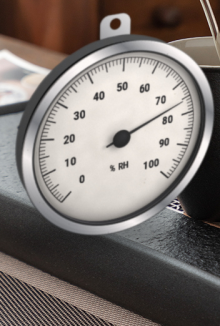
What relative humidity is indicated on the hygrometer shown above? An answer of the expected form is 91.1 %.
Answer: 75 %
